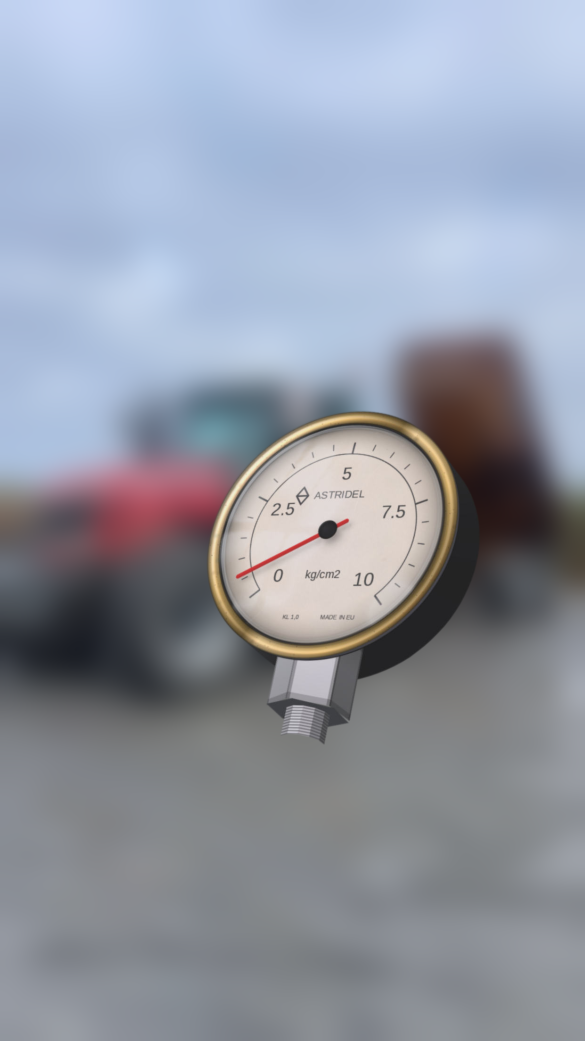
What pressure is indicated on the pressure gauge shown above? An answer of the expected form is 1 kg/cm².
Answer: 0.5 kg/cm²
